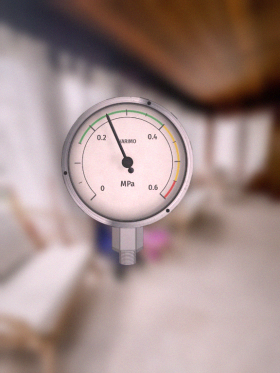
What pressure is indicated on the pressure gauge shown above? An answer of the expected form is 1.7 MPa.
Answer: 0.25 MPa
